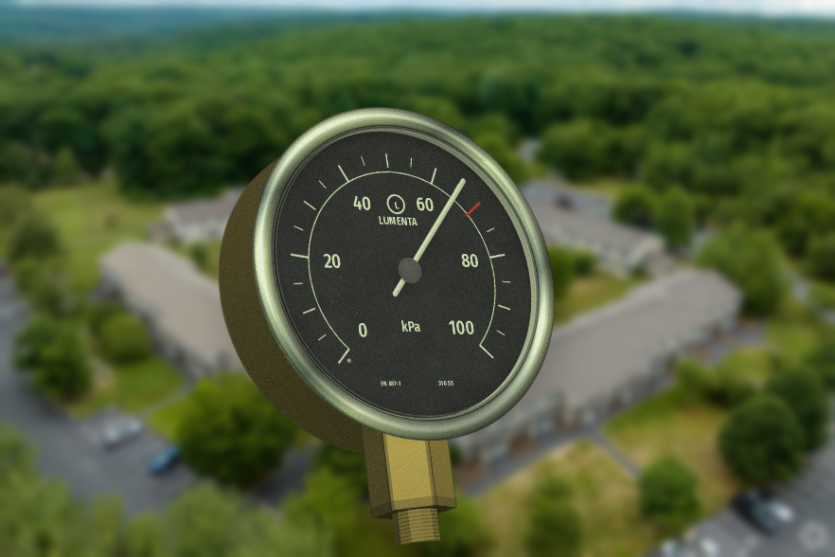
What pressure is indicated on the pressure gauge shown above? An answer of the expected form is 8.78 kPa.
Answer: 65 kPa
